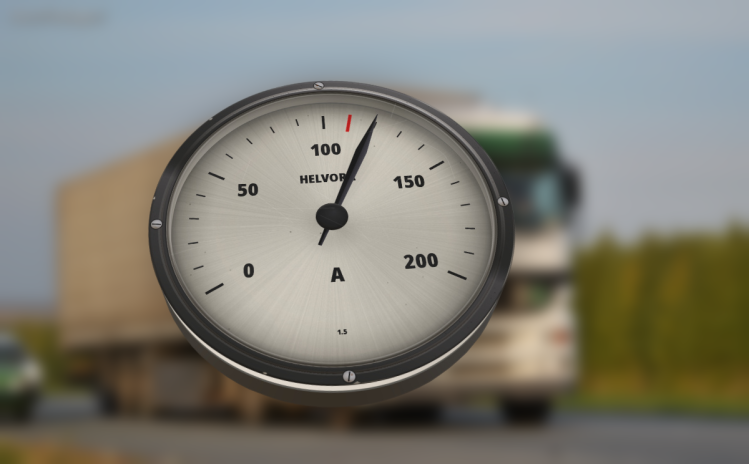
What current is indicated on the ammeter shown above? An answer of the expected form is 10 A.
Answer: 120 A
